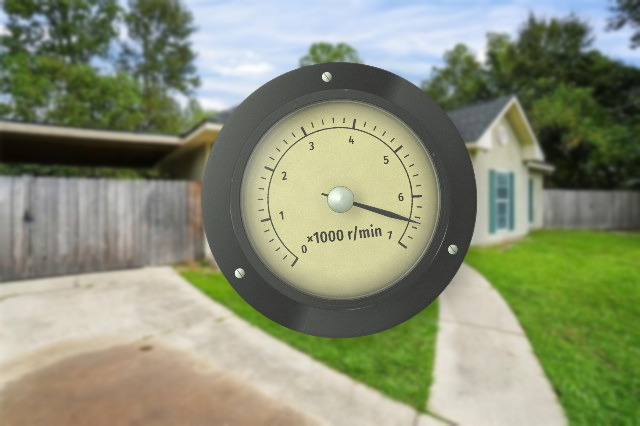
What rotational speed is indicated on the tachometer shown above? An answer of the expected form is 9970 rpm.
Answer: 6500 rpm
